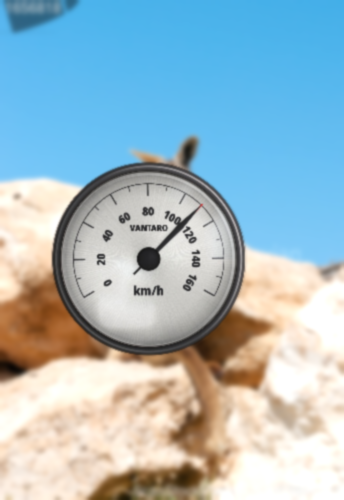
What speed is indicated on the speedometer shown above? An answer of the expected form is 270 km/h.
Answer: 110 km/h
